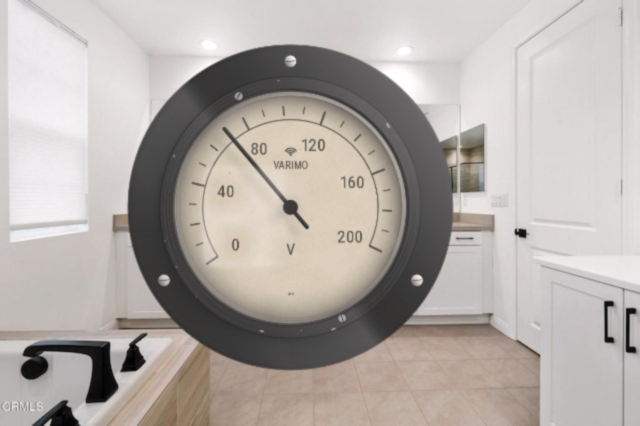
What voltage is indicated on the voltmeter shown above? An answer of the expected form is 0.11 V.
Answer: 70 V
